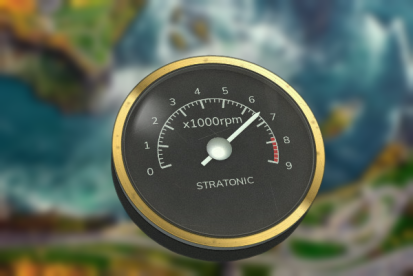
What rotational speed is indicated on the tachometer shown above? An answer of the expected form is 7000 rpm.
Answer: 6600 rpm
